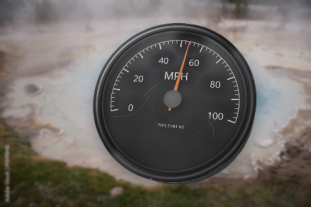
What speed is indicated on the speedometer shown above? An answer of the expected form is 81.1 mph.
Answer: 54 mph
